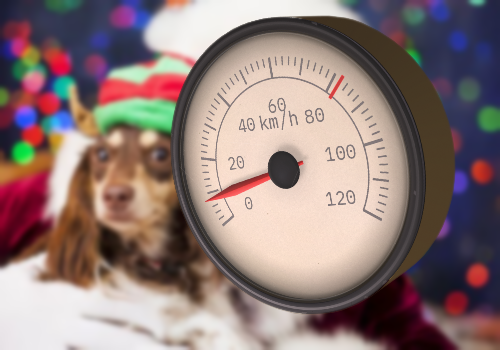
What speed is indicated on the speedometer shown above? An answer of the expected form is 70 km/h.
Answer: 8 km/h
